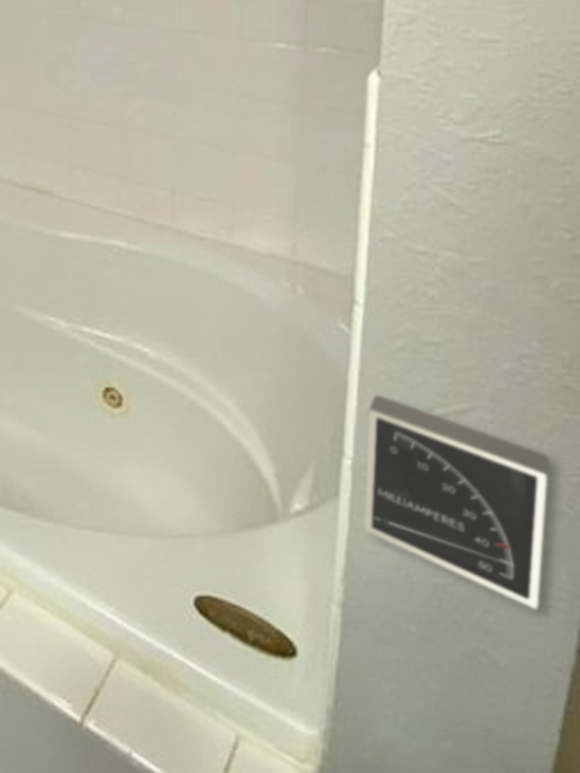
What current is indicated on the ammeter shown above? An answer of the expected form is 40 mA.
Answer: 45 mA
